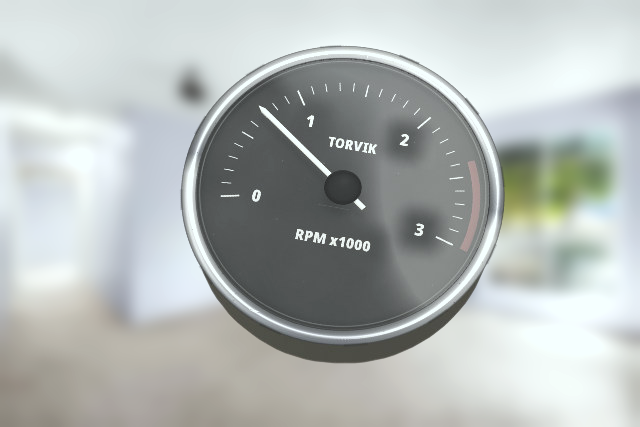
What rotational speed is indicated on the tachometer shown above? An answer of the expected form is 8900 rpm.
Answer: 700 rpm
